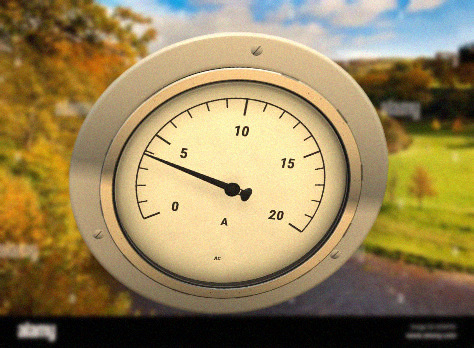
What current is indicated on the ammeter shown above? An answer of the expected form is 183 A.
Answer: 4 A
